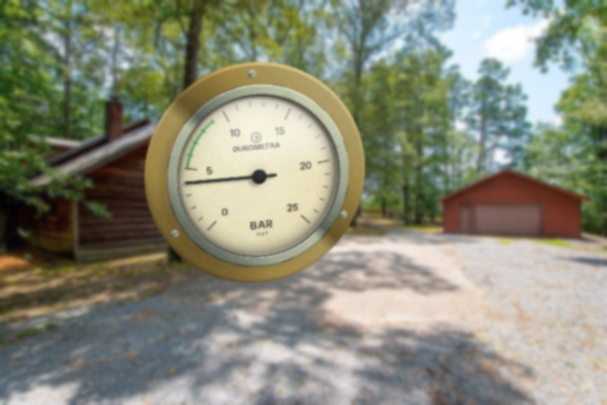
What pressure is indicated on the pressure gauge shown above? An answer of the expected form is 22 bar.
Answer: 4 bar
